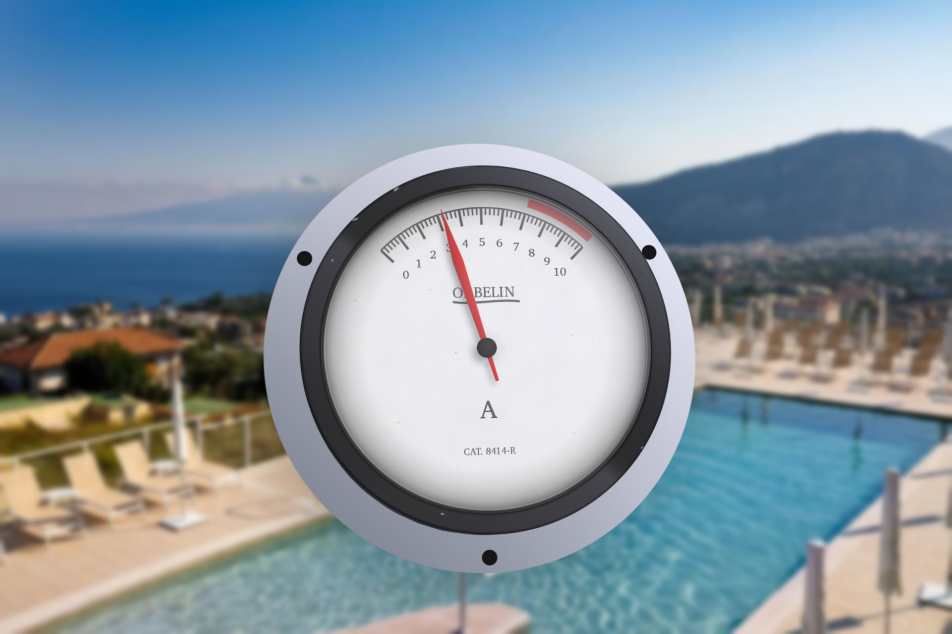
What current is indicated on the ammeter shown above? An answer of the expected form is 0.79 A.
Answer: 3.2 A
